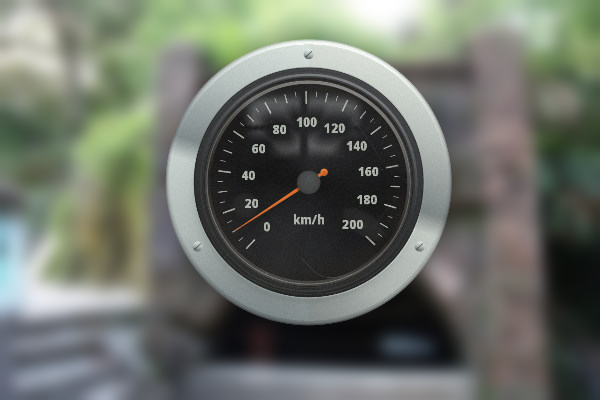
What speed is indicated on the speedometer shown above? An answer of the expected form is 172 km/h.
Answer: 10 km/h
